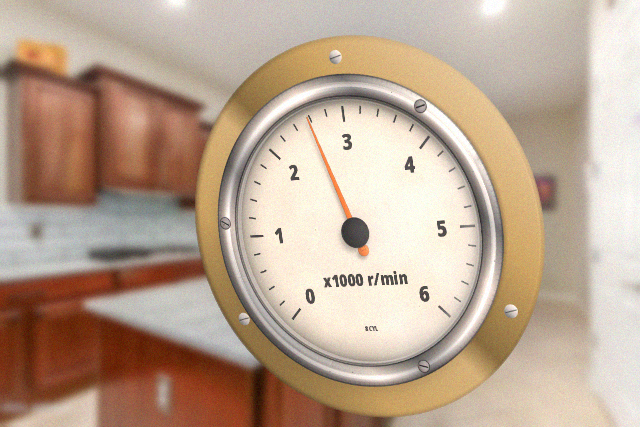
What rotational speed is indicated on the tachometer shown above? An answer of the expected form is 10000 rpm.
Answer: 2600 rpm
